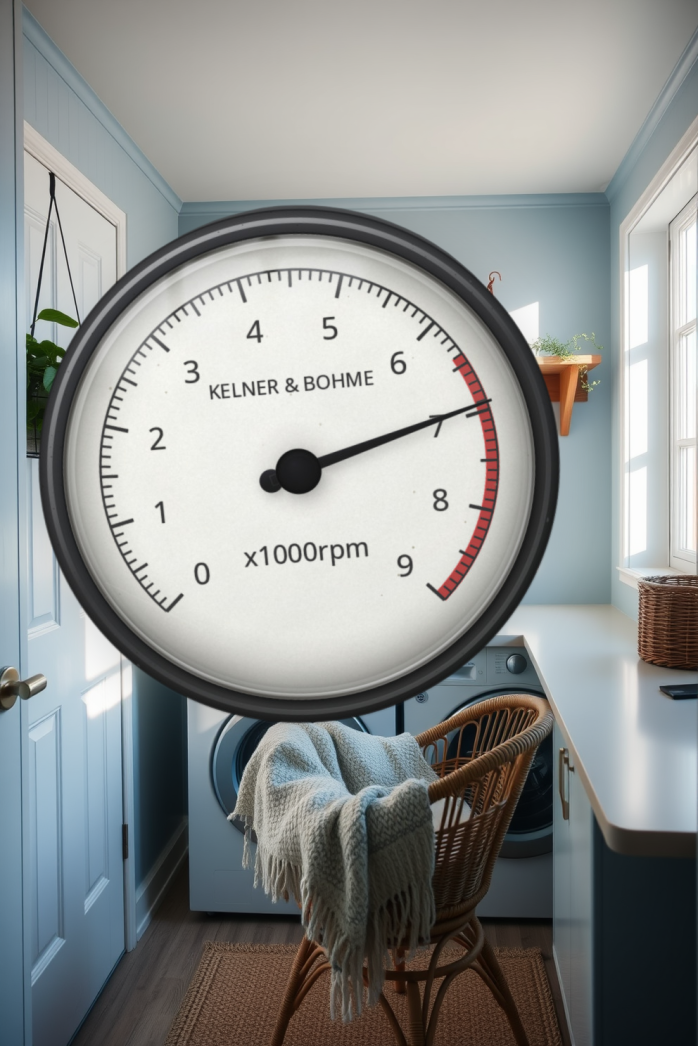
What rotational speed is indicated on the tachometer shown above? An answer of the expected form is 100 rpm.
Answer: 6900 rpm
